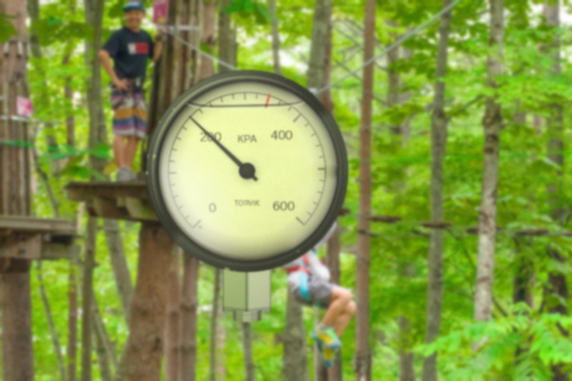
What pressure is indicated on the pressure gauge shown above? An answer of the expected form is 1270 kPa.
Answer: 200 kPa
